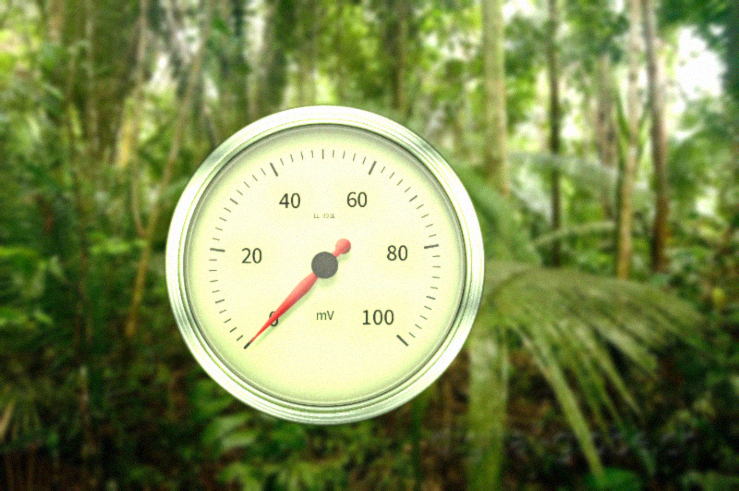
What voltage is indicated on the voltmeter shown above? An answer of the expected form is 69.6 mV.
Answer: 0 mV
